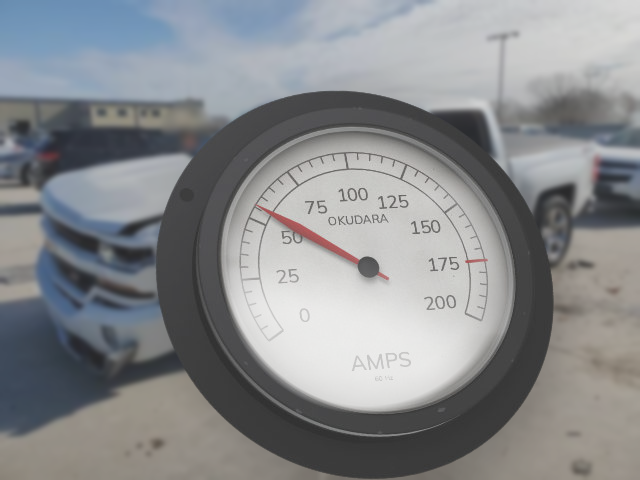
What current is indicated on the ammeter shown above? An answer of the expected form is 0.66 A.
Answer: 55 A
